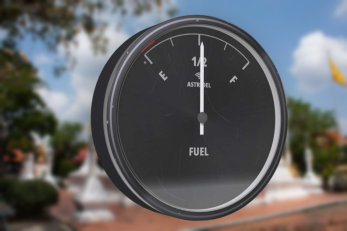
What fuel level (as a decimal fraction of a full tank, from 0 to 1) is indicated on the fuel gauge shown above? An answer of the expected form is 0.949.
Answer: 0.5
